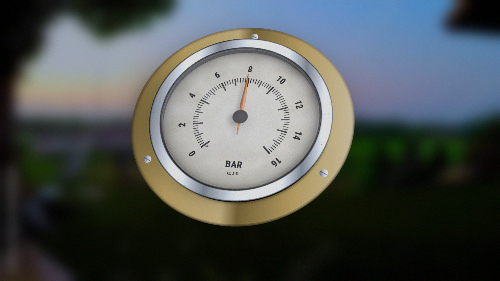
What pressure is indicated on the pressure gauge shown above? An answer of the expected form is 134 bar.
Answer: 8 bar
